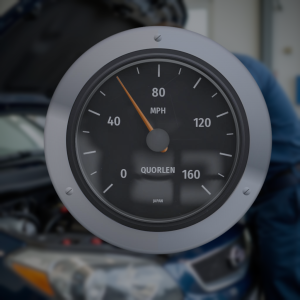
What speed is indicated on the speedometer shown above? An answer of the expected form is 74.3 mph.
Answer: 60 mph
